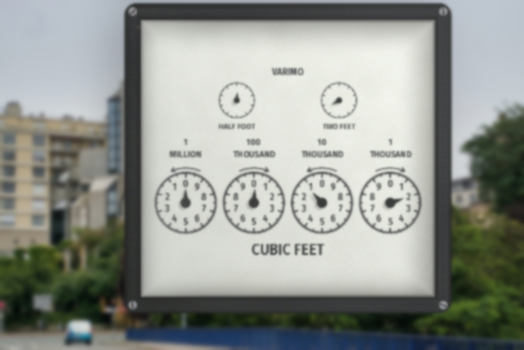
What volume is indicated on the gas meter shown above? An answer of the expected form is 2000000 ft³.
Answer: 1200 ft³
